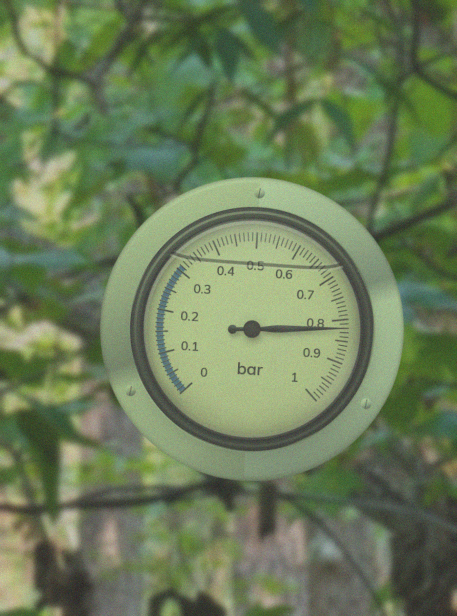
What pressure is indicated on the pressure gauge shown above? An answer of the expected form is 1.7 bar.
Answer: 0.82 bar
